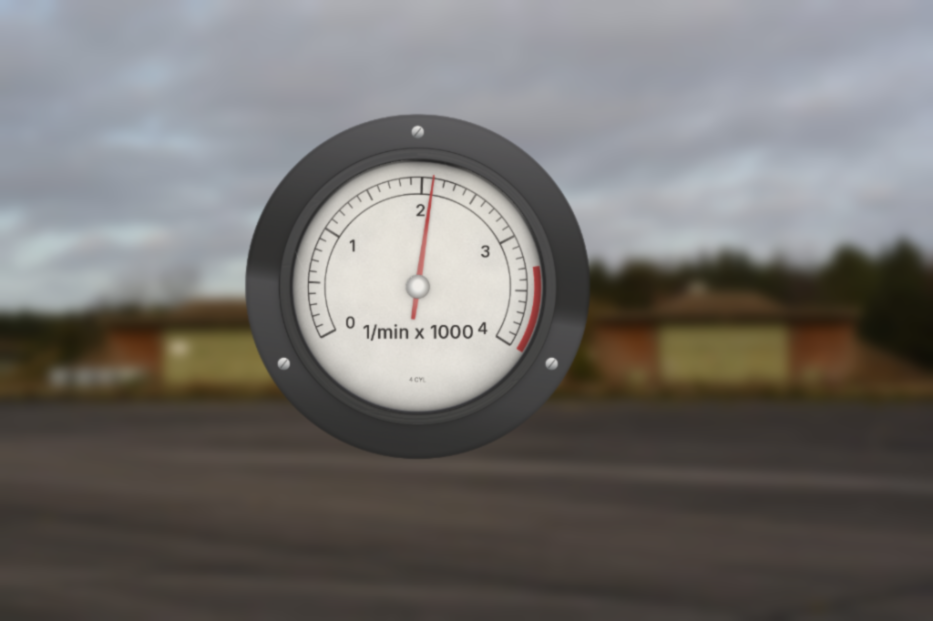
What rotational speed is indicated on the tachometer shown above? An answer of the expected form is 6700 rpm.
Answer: 2100 rpm
